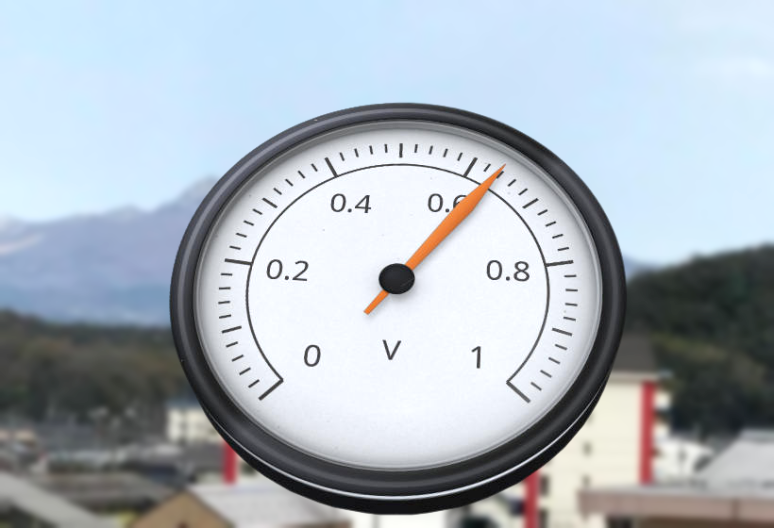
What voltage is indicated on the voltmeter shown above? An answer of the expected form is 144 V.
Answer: 0.64 V
